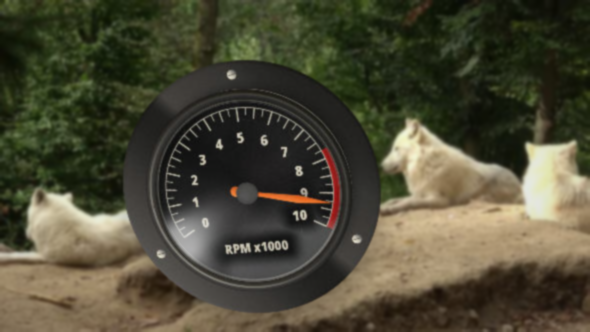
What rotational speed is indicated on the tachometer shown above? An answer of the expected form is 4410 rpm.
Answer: 9250 rpm
